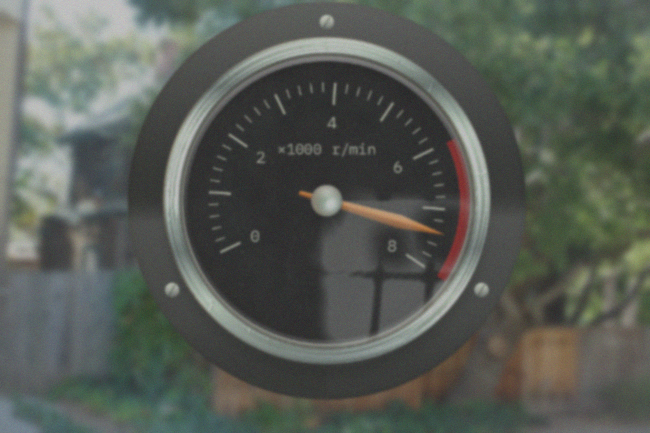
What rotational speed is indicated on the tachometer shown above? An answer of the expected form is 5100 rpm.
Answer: 7400 rpm
